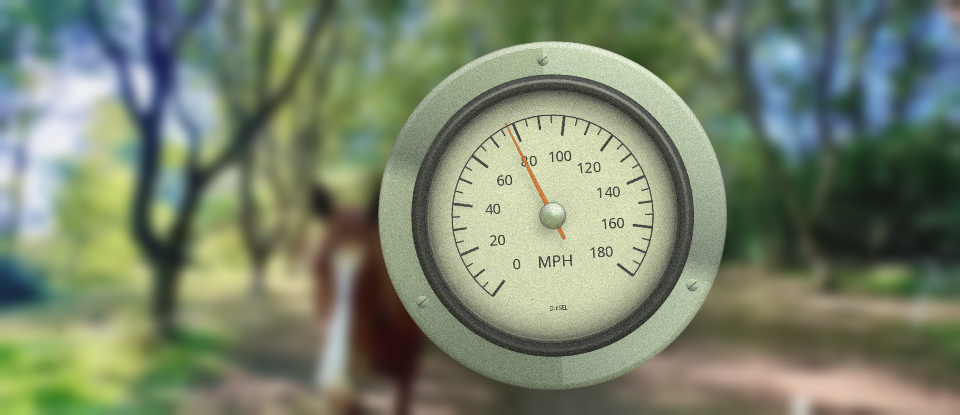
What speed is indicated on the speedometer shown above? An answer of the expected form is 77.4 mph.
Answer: 77.5 mph
